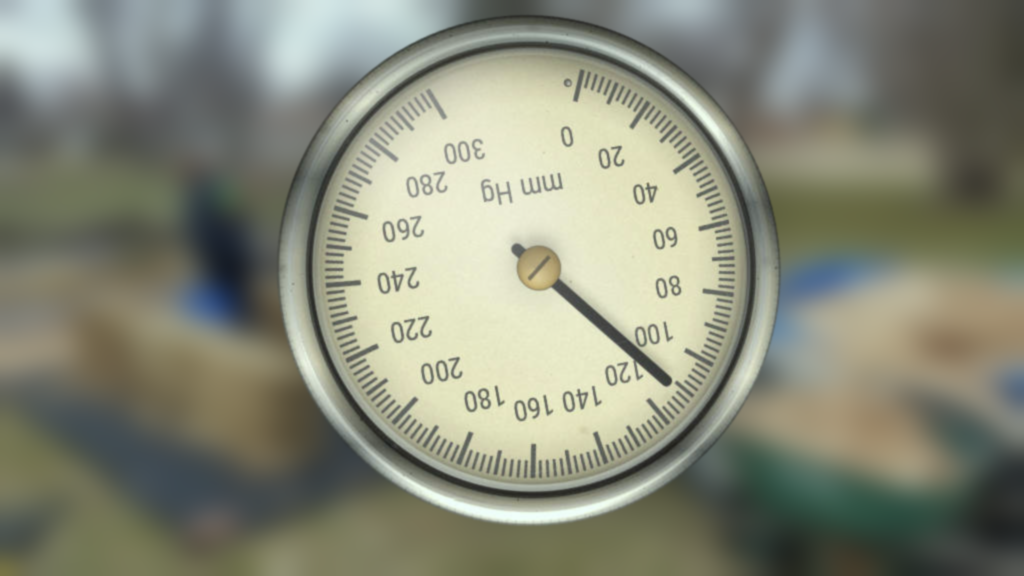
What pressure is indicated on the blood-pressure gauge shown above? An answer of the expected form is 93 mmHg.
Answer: 112 mmHg
